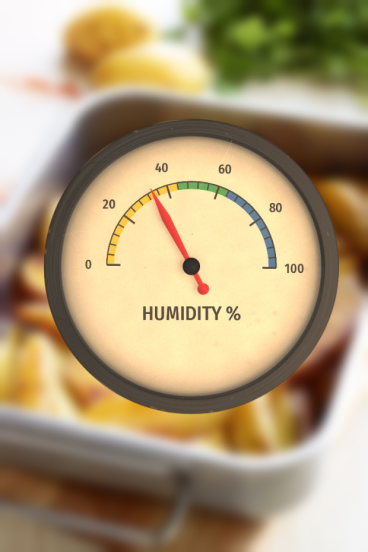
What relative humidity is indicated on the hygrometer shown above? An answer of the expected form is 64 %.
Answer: 34 %
